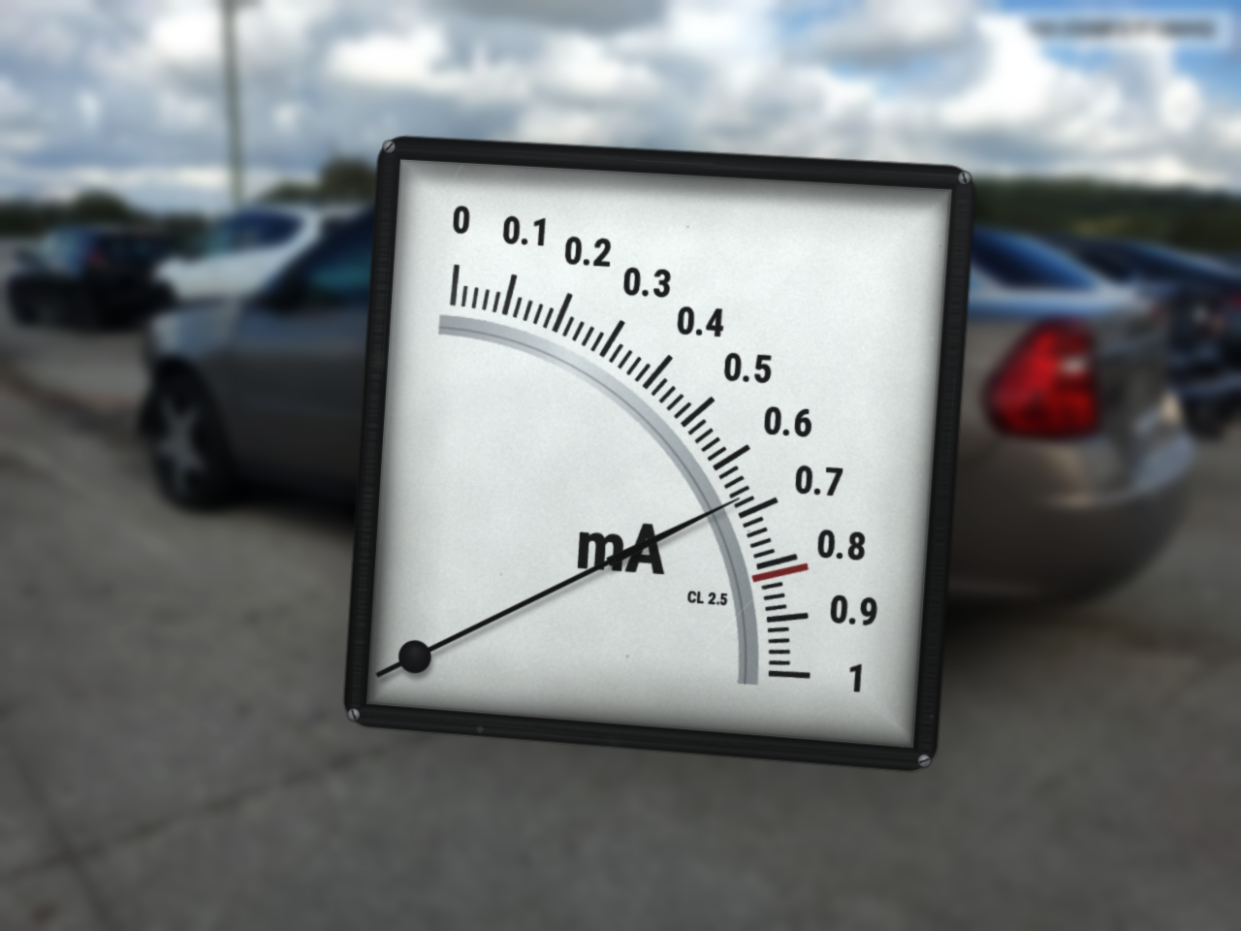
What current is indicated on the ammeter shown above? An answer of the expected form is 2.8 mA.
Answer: 0.67 mA
